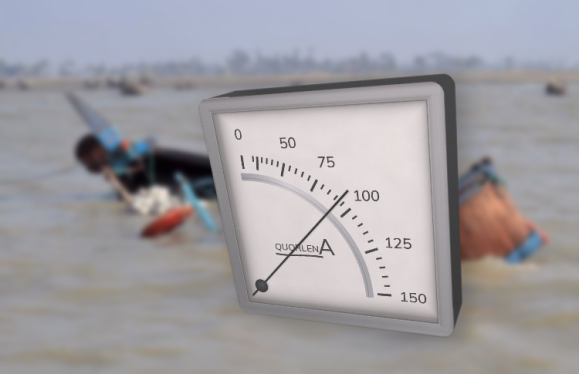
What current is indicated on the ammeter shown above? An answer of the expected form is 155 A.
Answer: 92.5 A
